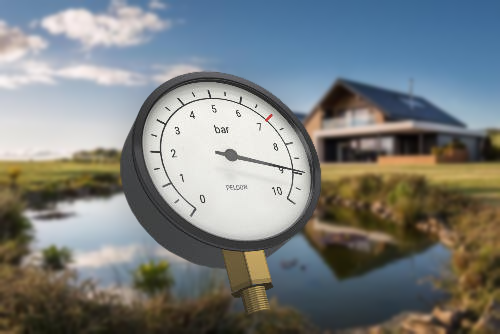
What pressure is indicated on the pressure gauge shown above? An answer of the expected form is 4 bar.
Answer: 9 bar
